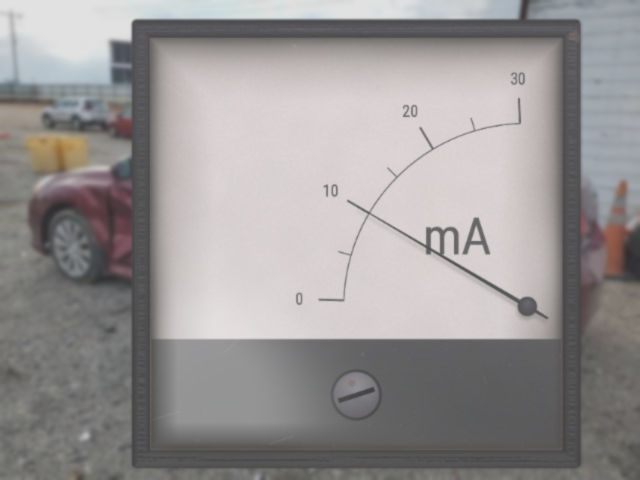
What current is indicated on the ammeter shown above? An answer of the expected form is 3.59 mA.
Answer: 10 mA
